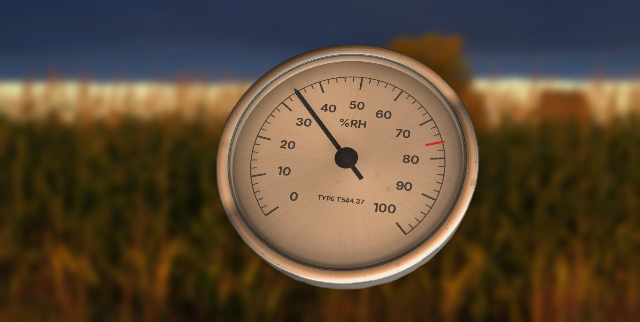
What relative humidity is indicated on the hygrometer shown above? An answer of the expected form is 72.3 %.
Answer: 34 %
